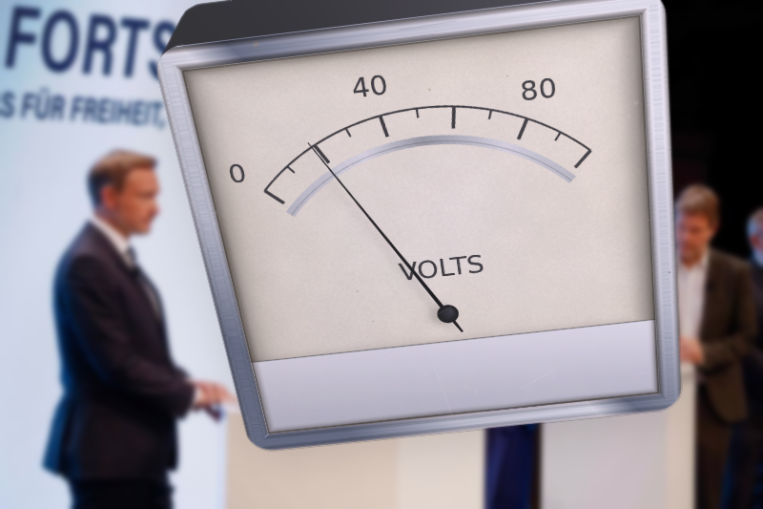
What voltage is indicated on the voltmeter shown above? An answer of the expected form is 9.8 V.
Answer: 20 V
